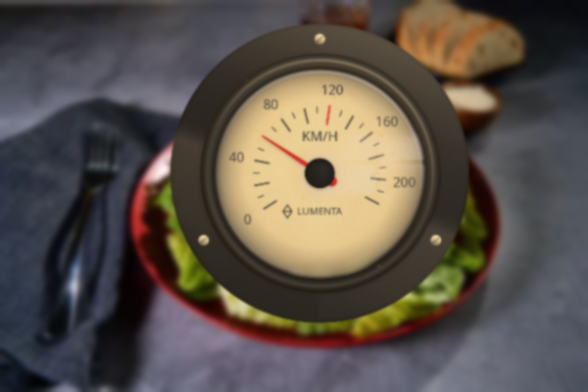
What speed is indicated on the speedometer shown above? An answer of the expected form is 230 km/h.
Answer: 60 km/h
